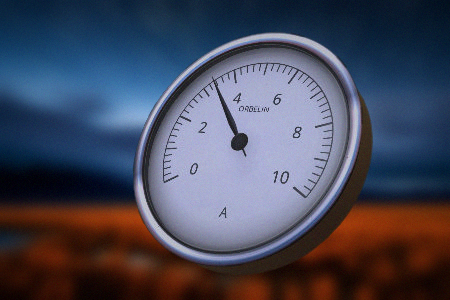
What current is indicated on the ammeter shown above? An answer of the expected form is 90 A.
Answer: 3.4 A
